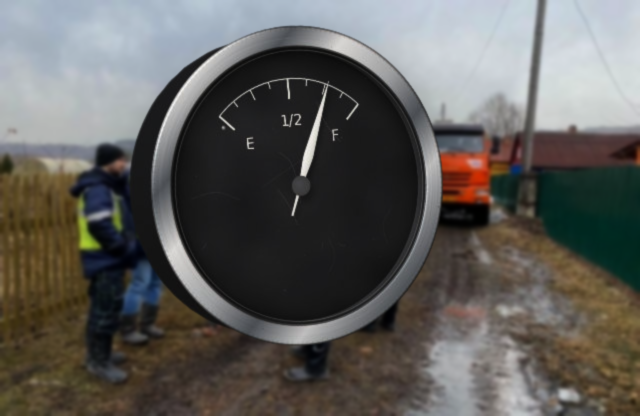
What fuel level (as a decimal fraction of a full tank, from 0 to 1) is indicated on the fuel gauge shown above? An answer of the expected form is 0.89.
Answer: 0.75
